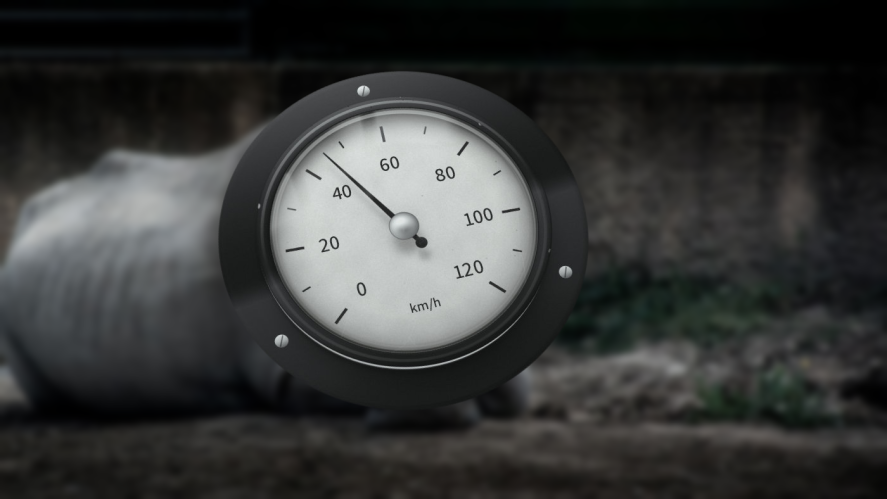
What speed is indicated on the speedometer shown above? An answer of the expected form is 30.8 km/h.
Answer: 45 km/h
